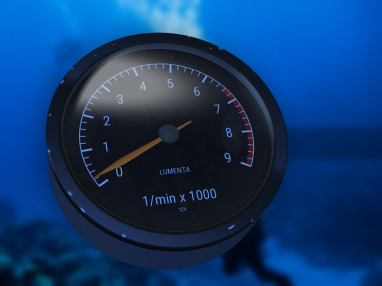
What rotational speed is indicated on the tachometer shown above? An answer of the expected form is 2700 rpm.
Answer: 200 rpm
